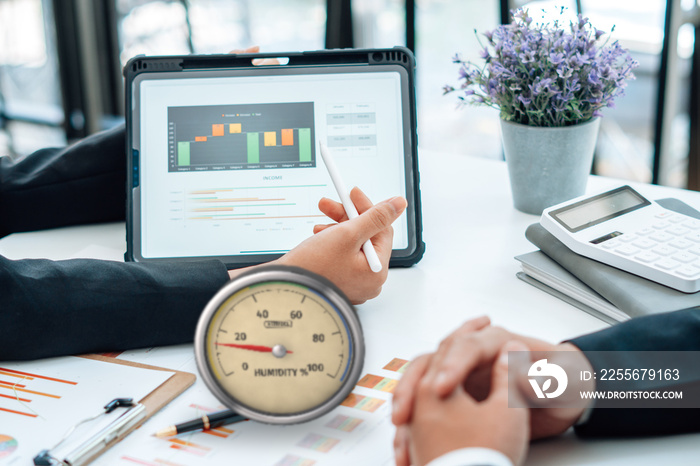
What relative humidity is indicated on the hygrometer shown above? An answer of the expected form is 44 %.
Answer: 15 %
